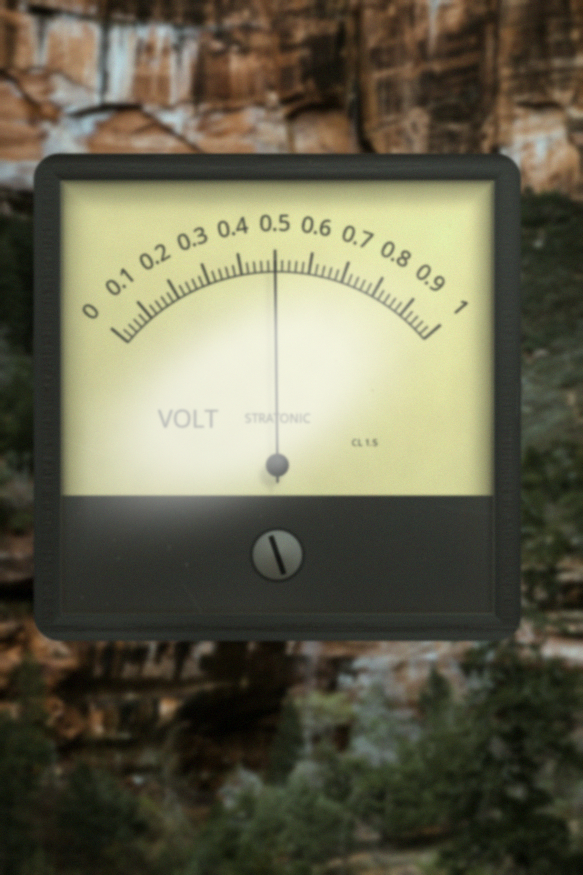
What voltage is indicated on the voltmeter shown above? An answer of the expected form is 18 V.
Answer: 0.5 V
